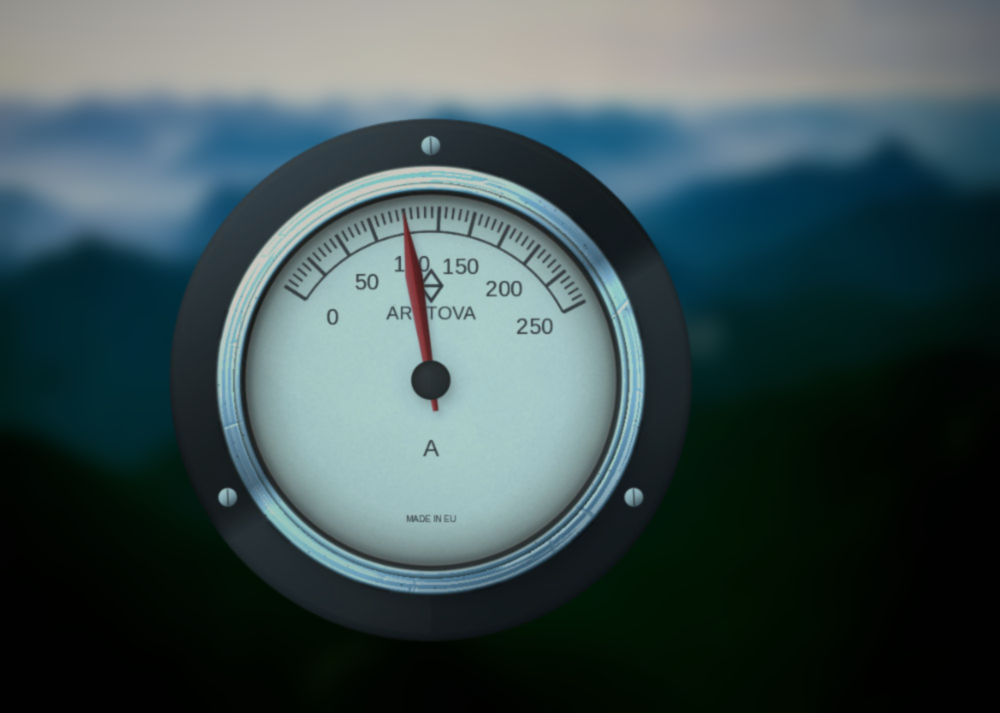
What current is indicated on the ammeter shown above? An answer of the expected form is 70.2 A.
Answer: 100 A
